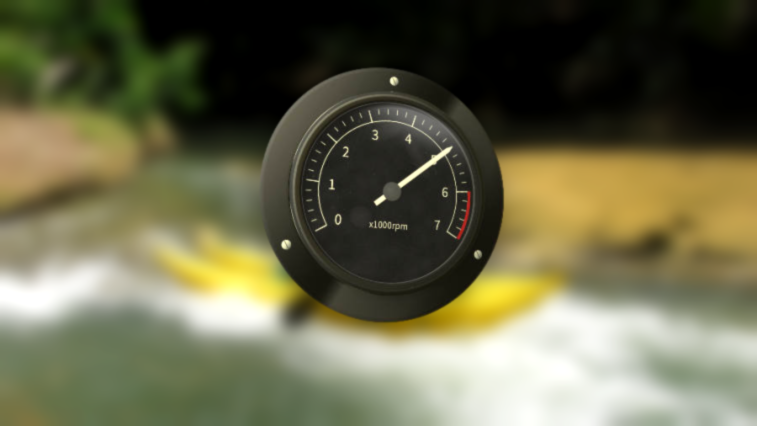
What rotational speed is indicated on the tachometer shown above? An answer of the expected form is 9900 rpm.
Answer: 5000 rpm
